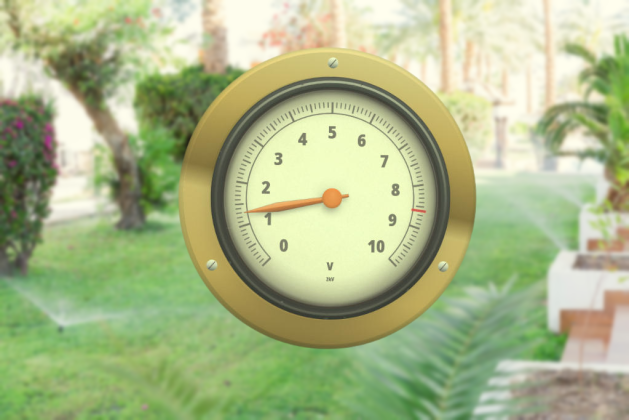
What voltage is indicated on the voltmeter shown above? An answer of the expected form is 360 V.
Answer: 1.3 V
